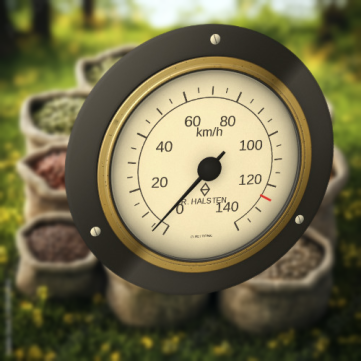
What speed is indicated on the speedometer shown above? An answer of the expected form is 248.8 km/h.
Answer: 5 km/h
